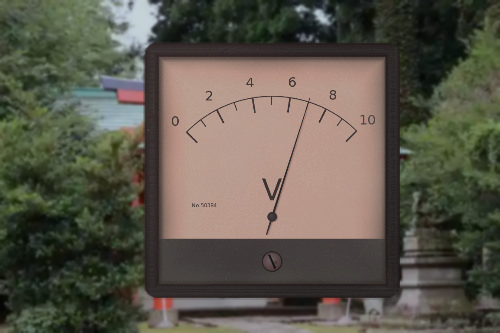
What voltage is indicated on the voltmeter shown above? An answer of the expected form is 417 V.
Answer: 7 V
